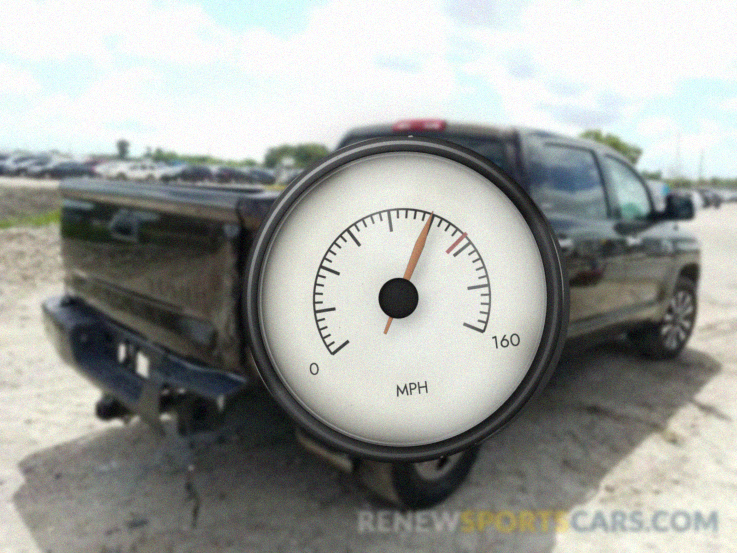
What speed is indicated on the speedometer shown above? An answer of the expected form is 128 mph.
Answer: 100 mph
